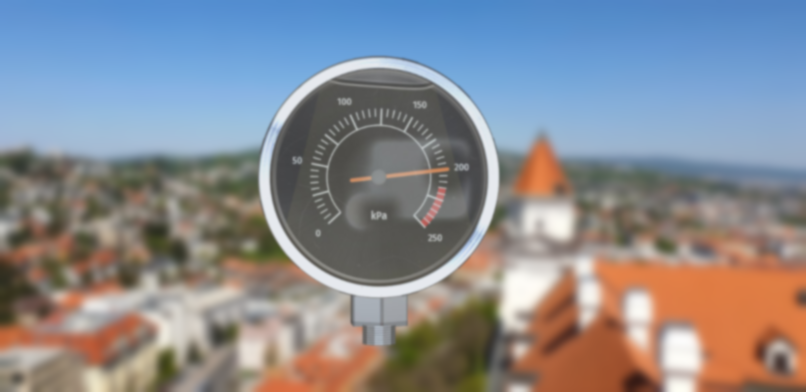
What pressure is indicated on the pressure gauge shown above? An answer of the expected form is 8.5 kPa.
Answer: 200 kPa
